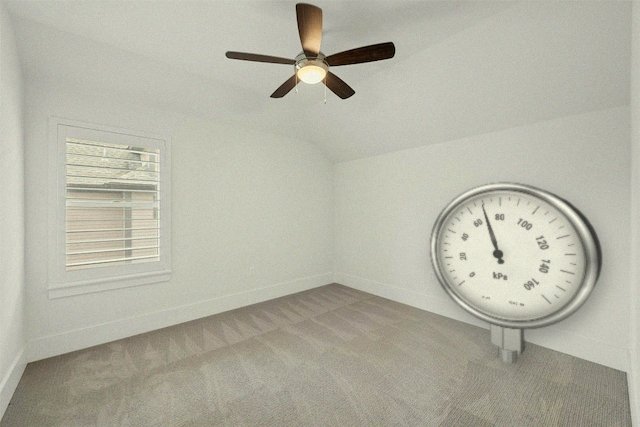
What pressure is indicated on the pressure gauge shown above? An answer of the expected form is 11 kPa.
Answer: 70 kPa
